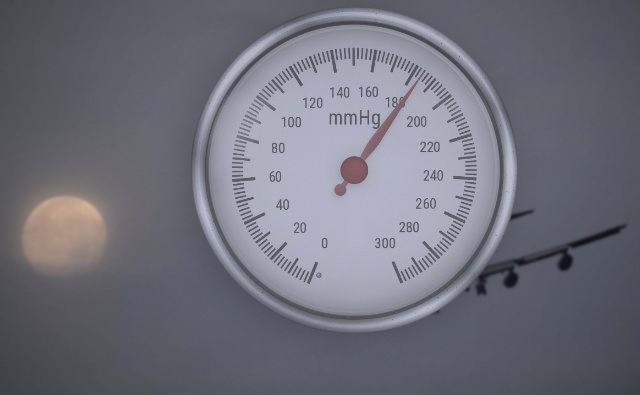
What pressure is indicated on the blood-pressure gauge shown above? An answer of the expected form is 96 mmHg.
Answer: 184 mmHg
